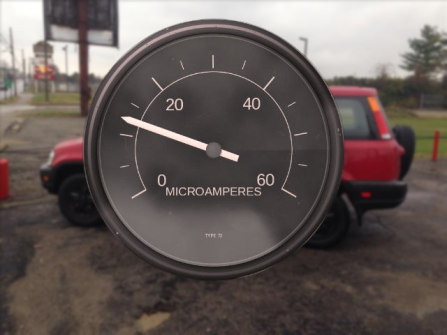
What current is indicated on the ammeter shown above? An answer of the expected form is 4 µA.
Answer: 12.5 µA
